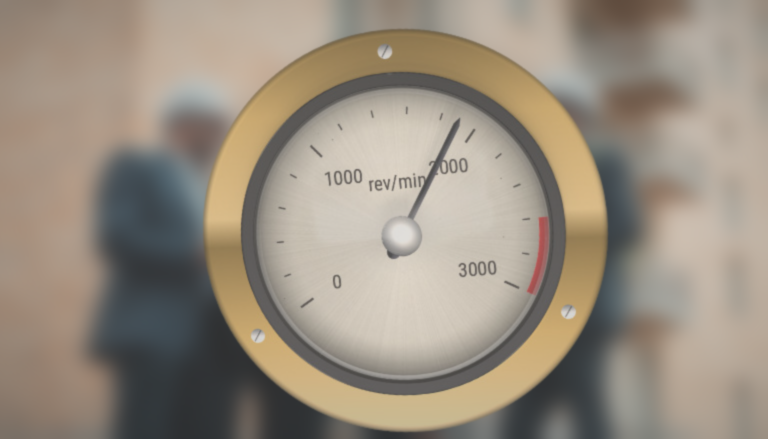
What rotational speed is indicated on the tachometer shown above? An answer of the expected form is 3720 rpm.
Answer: 1900 rpm
